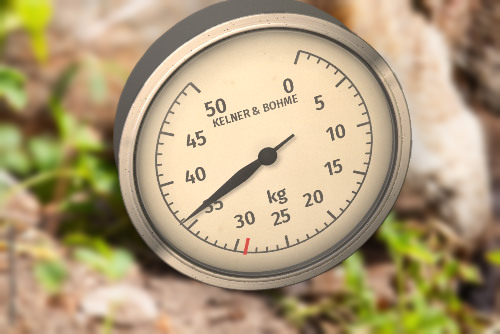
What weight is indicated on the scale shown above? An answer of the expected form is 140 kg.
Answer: 36 kg
